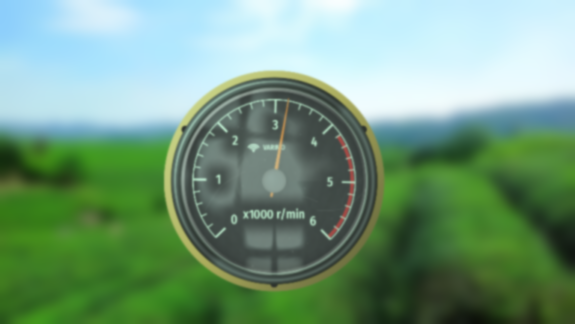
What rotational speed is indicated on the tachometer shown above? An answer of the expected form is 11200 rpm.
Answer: 3200 rpm
